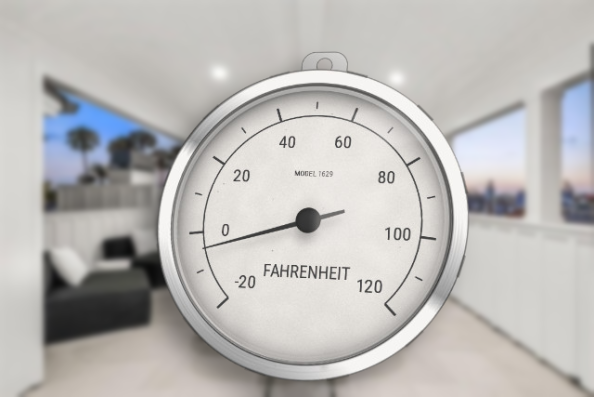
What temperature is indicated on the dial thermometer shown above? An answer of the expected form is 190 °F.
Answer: -5 °F
